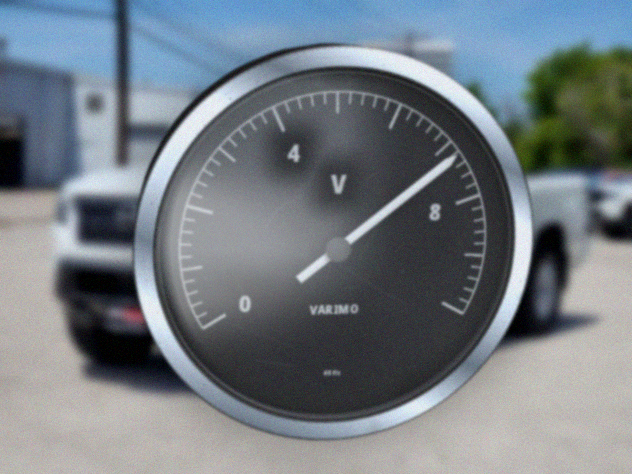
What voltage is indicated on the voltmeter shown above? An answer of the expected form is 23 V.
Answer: 7.2 V
